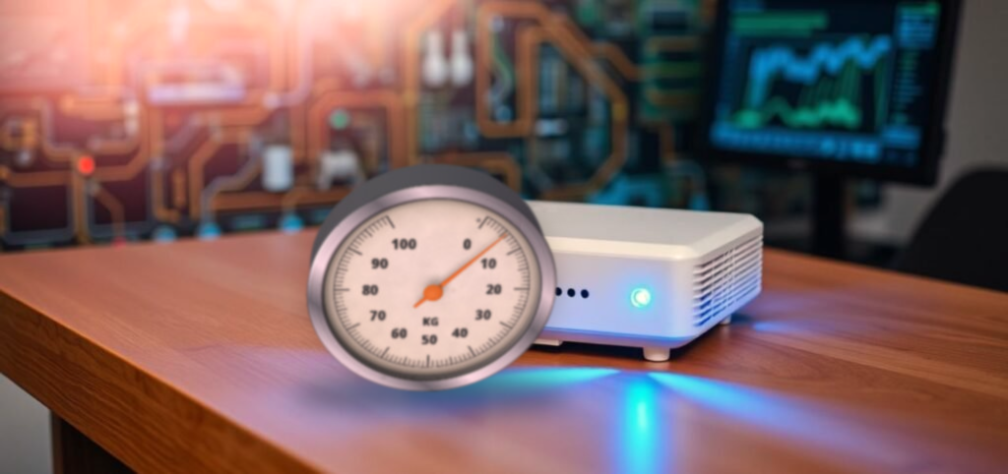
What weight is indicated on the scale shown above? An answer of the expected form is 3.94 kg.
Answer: 5 kg
